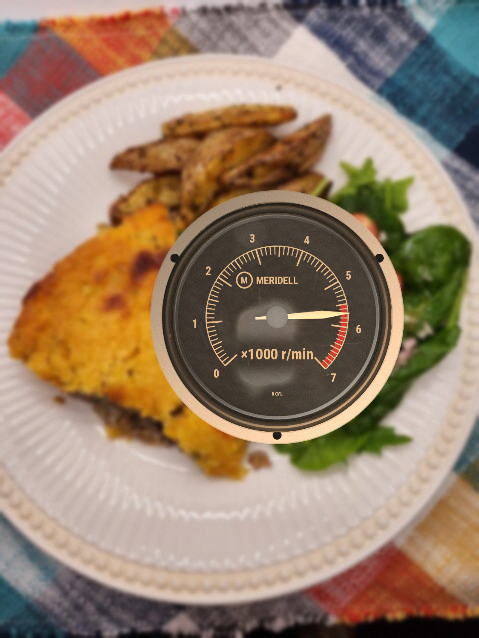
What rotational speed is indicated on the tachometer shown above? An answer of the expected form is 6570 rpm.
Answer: 5700 rpm
